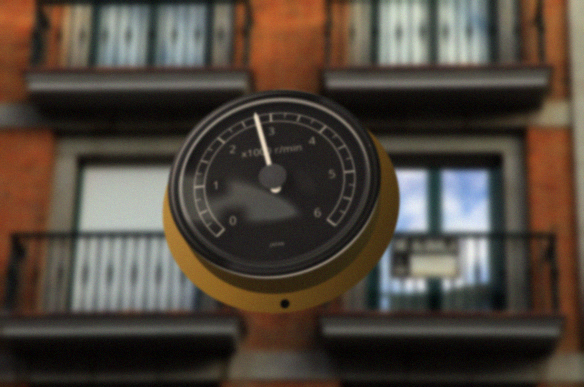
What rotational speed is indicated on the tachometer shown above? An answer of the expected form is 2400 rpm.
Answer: 2750 rpm
